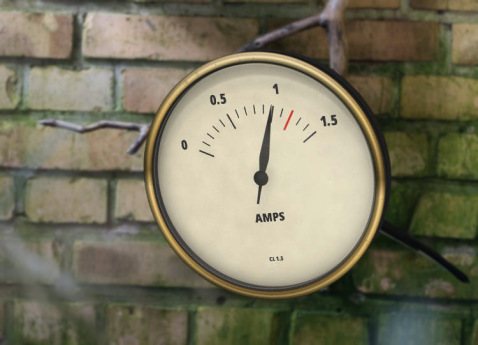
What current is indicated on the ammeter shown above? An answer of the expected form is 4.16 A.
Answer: 1 A
